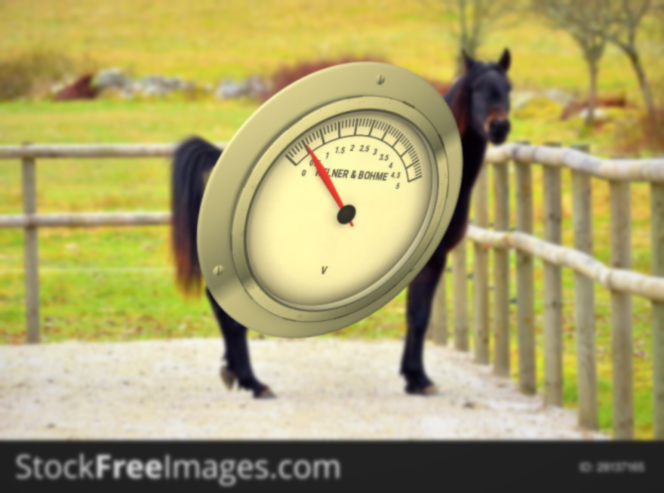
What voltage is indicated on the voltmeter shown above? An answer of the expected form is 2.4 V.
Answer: 0.5 V
